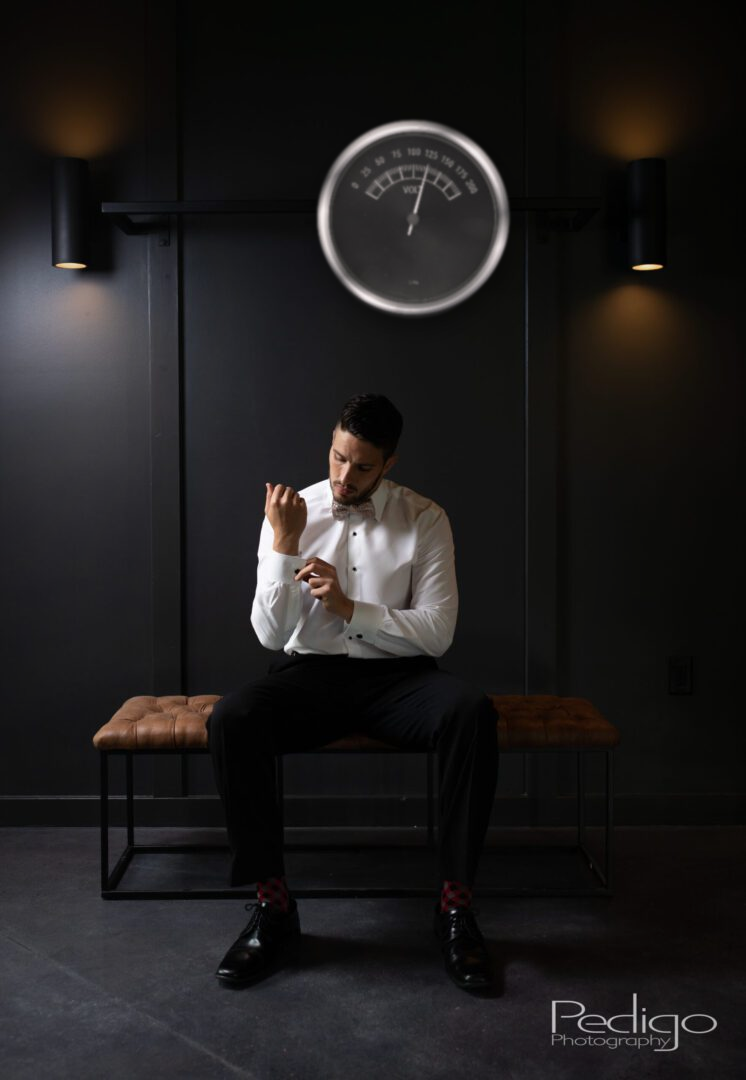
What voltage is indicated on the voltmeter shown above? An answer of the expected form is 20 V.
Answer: 125 V
